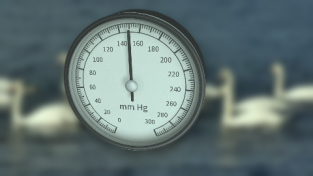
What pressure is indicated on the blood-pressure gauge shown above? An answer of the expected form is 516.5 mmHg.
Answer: 150 mmHg
